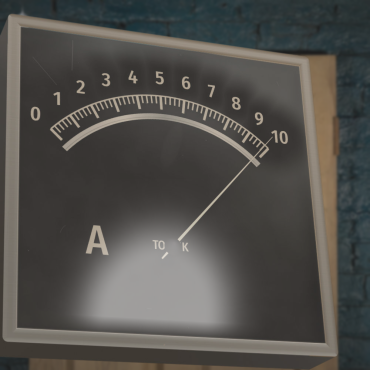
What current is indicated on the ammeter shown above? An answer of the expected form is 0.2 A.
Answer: 9.8 A
